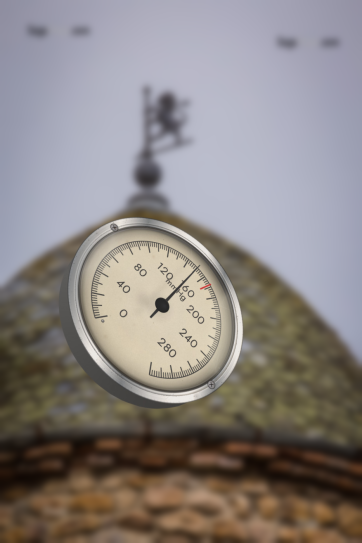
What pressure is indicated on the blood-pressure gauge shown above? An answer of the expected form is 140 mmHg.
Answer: 150 mmHg
